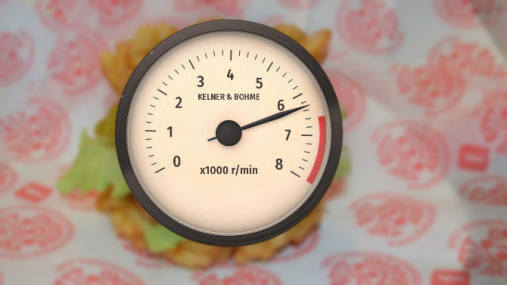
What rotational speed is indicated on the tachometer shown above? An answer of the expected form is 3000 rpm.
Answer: 6300 rpm
